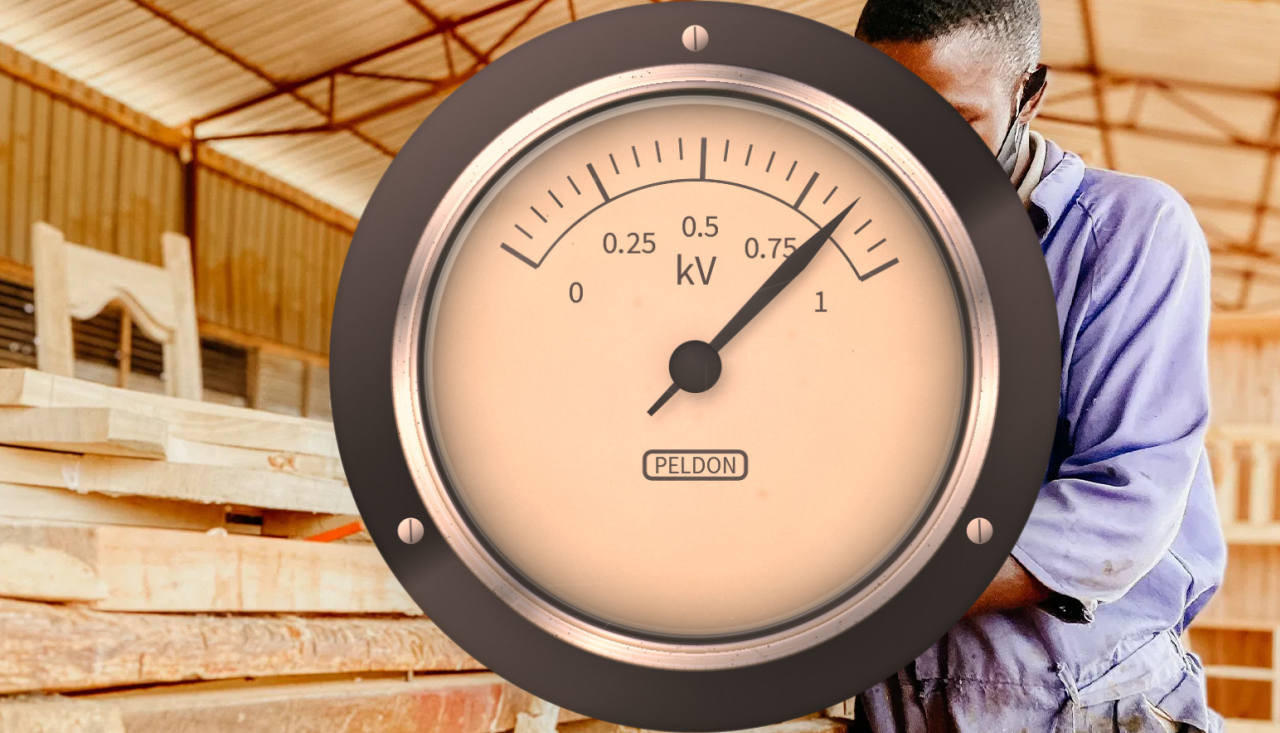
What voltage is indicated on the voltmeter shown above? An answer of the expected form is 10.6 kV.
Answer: 0.85 kV
